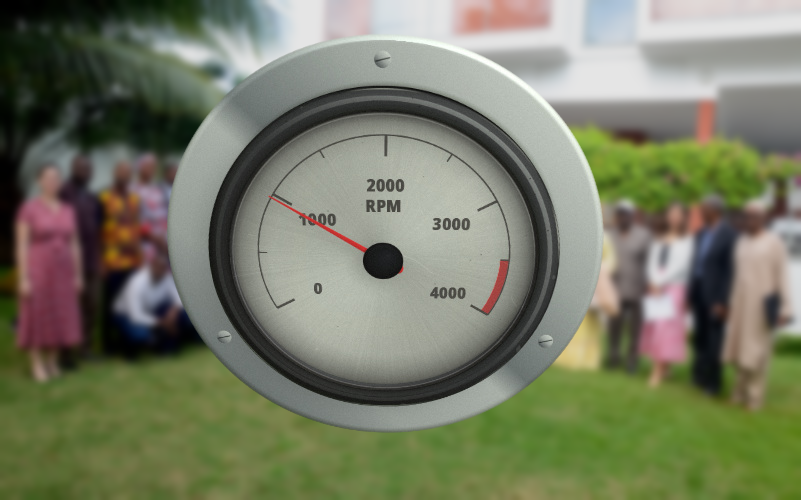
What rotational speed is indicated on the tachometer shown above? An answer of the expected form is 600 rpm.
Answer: 1000 rpm
